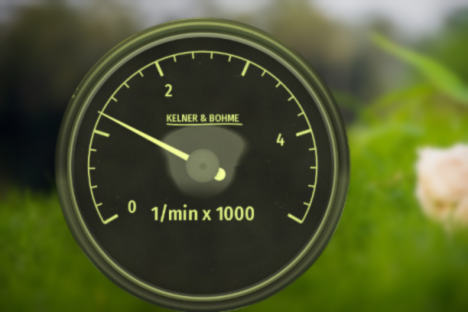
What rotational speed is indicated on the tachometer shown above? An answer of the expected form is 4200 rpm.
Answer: 1200 rpm
